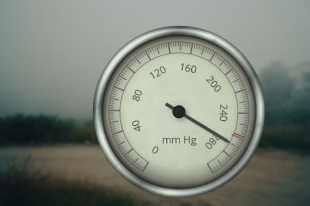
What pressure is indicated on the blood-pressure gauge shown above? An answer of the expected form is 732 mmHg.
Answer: 270 mmHg
